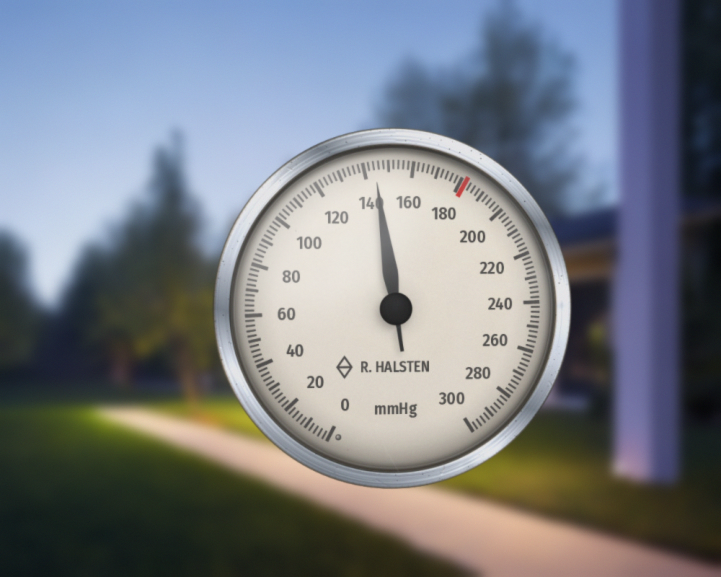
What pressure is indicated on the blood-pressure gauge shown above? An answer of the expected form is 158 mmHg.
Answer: 144 mmHg
